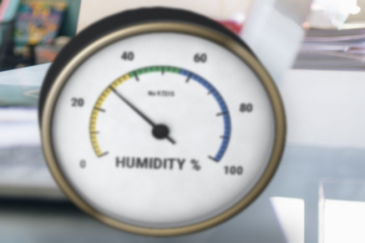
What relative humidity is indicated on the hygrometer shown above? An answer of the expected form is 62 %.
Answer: 30 %
